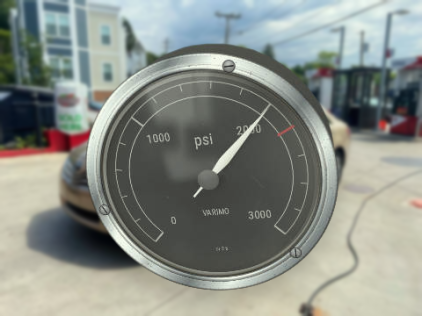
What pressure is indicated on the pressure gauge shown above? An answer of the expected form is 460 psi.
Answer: 2000 psi
